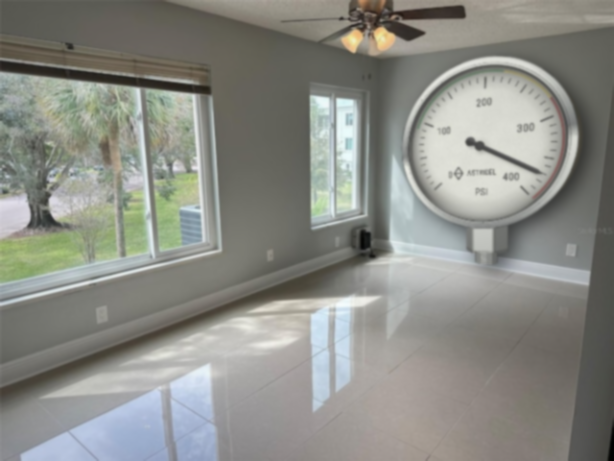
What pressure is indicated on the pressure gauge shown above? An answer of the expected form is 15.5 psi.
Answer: 370 psi
